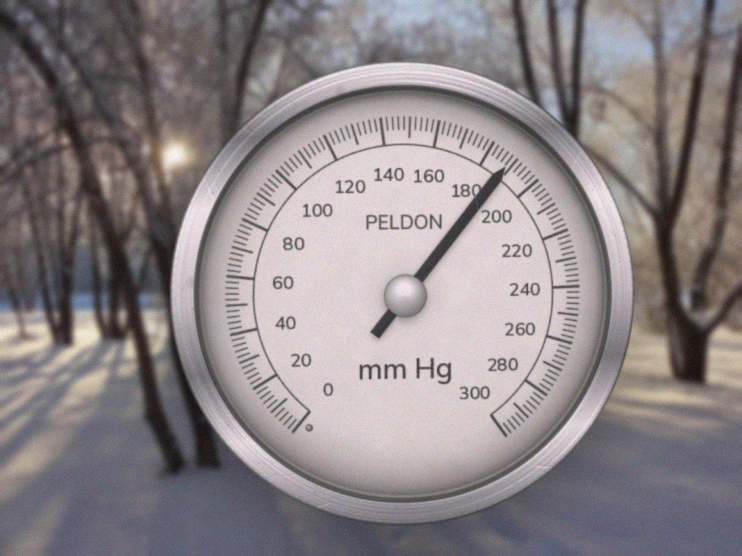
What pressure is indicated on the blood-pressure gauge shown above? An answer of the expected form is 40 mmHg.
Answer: 188 mmHg
